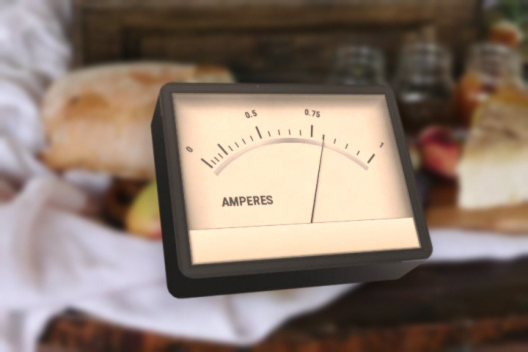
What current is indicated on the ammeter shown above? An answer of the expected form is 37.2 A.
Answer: 0.8 A
